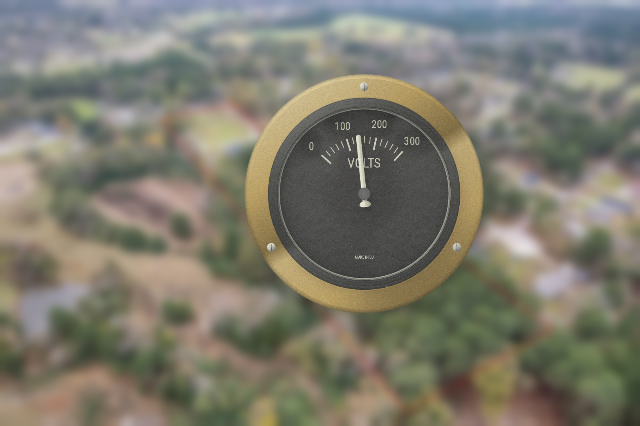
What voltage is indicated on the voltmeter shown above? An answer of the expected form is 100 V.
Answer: 140 V
